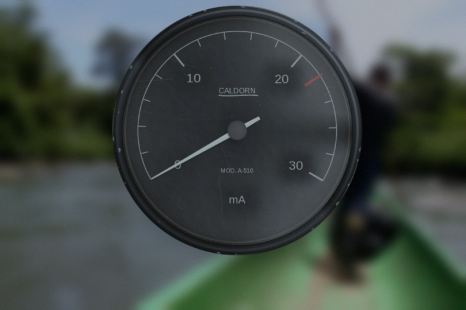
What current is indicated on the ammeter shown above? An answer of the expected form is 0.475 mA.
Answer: 0 mA
